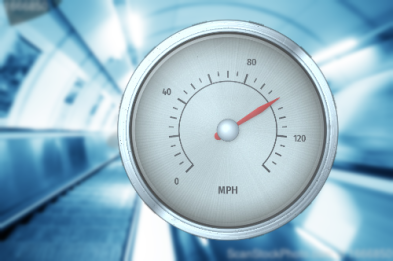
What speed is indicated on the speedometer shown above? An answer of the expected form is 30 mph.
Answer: 100 mph
